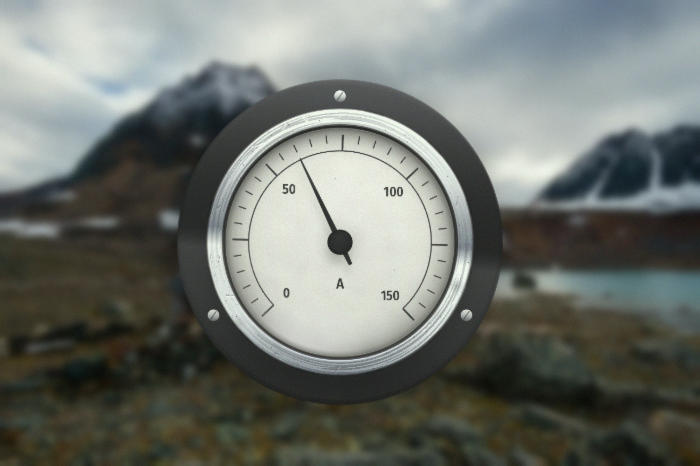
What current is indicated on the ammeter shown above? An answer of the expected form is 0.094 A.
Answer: 60 A
